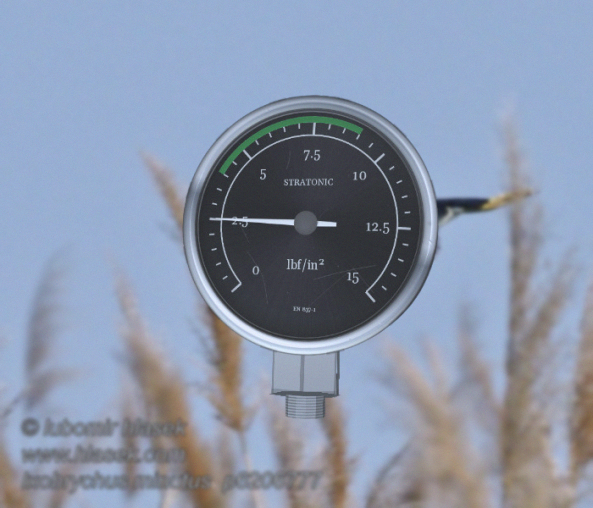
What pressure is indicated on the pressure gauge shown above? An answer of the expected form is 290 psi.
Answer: 2.5 psi
